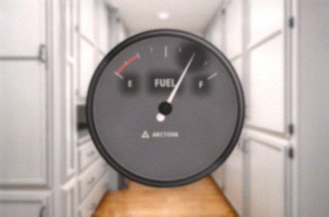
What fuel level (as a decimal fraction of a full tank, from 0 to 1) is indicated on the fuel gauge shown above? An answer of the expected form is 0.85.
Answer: 0.75
